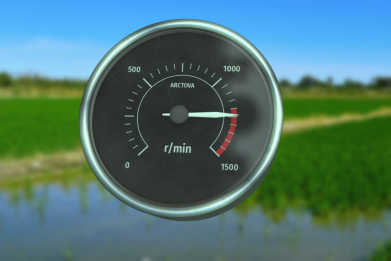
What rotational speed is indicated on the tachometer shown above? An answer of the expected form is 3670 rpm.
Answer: 1250 rpm
